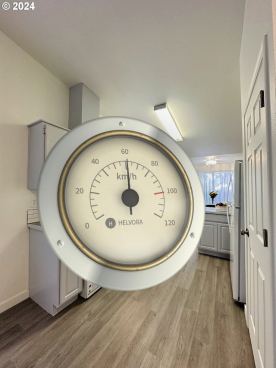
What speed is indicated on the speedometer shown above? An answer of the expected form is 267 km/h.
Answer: 60 km/h
